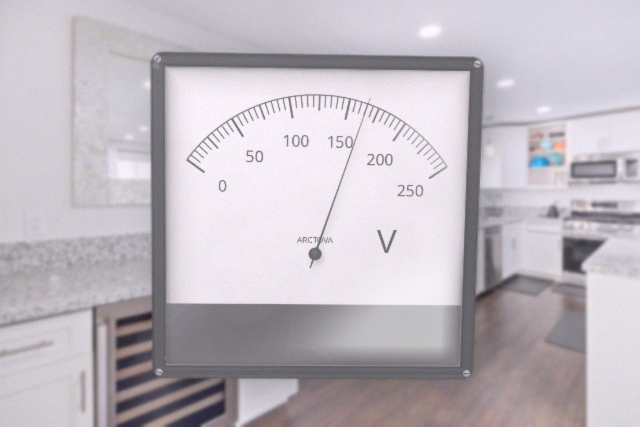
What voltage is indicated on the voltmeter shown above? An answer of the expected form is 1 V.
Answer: 165 V
